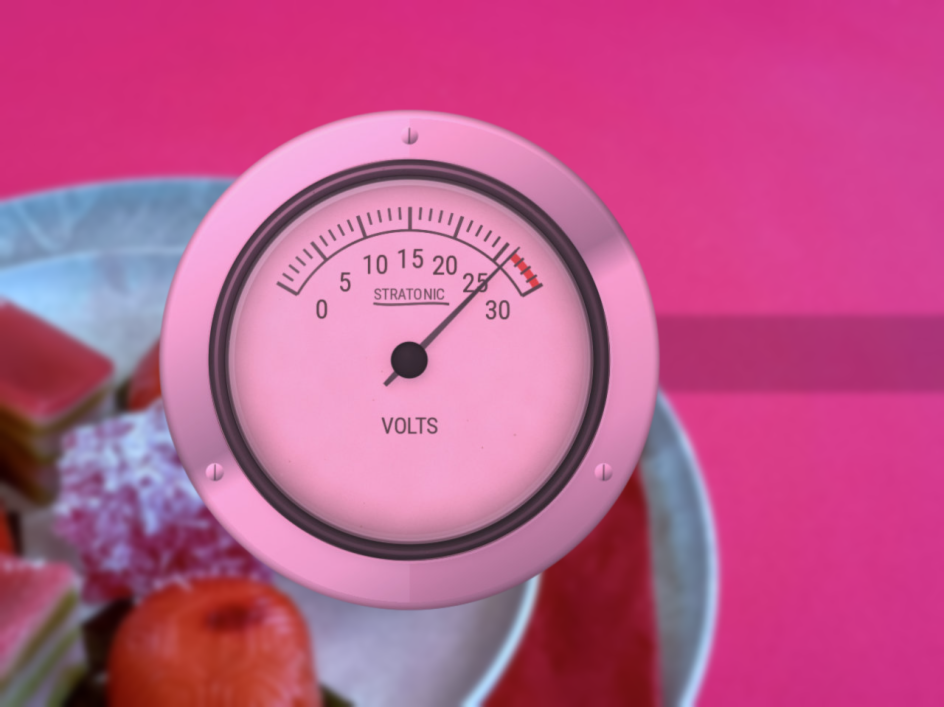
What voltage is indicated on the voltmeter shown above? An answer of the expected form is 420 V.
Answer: 26 V
